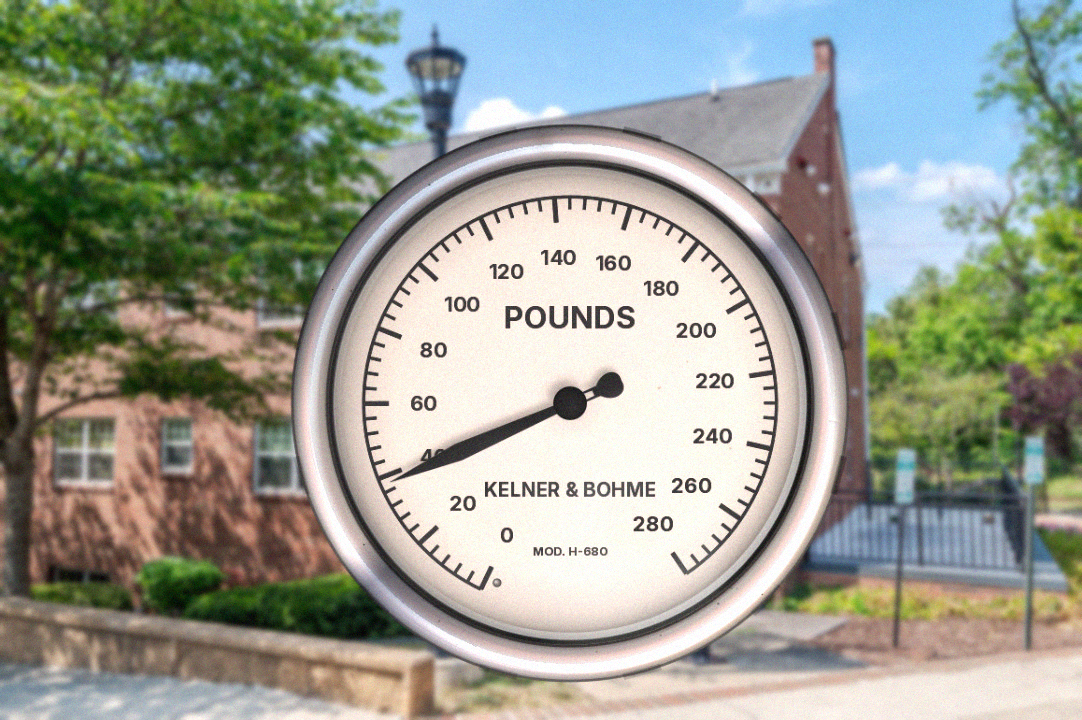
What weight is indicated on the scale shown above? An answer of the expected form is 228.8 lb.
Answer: 38 lb
